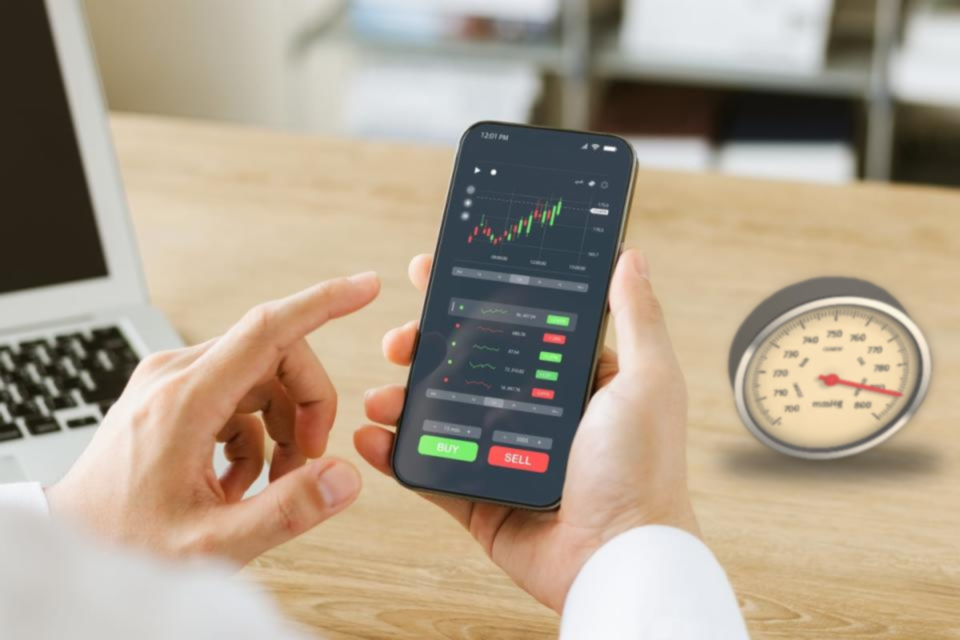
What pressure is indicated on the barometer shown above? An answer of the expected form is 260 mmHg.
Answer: 790 mmHg
